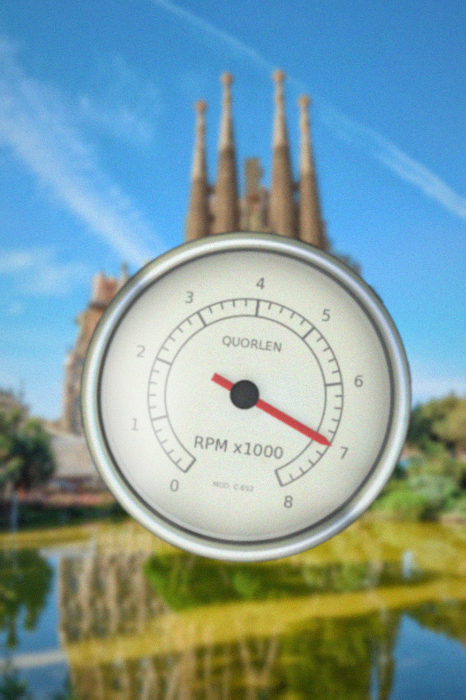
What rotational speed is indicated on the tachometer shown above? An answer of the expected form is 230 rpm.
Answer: 7000 rpm
